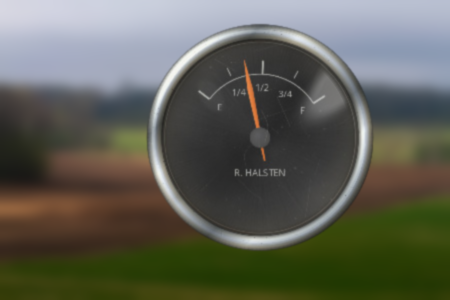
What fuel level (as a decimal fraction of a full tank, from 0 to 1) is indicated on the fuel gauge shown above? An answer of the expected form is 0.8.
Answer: 0.375
